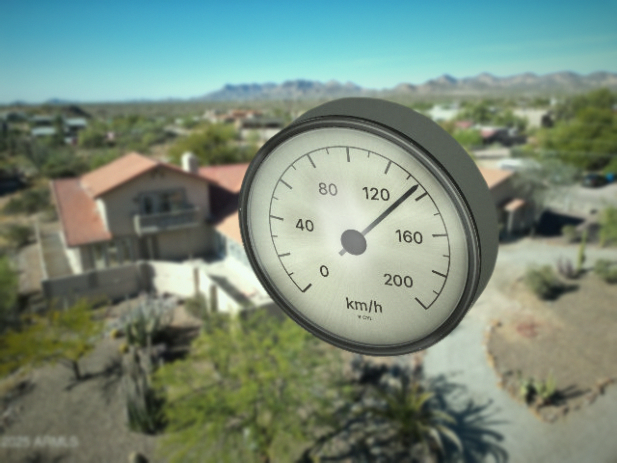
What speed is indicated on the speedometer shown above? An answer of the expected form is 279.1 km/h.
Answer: 135 km/h
